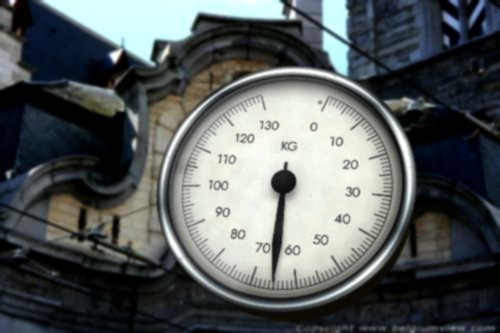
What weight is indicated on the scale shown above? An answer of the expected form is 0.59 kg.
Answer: 65 kg
